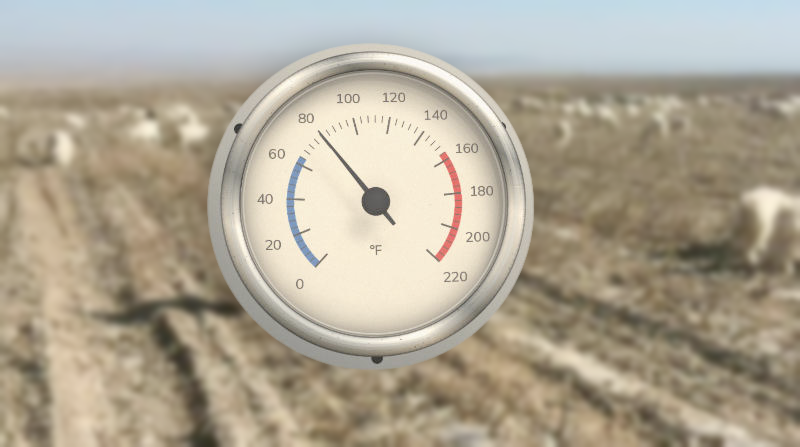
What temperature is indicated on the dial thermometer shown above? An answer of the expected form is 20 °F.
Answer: 80 °F
